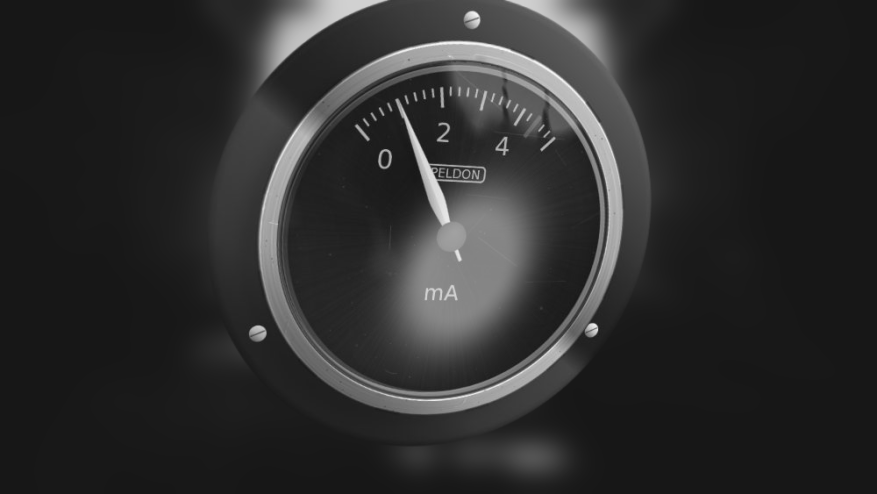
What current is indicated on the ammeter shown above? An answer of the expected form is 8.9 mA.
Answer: 1 mA
